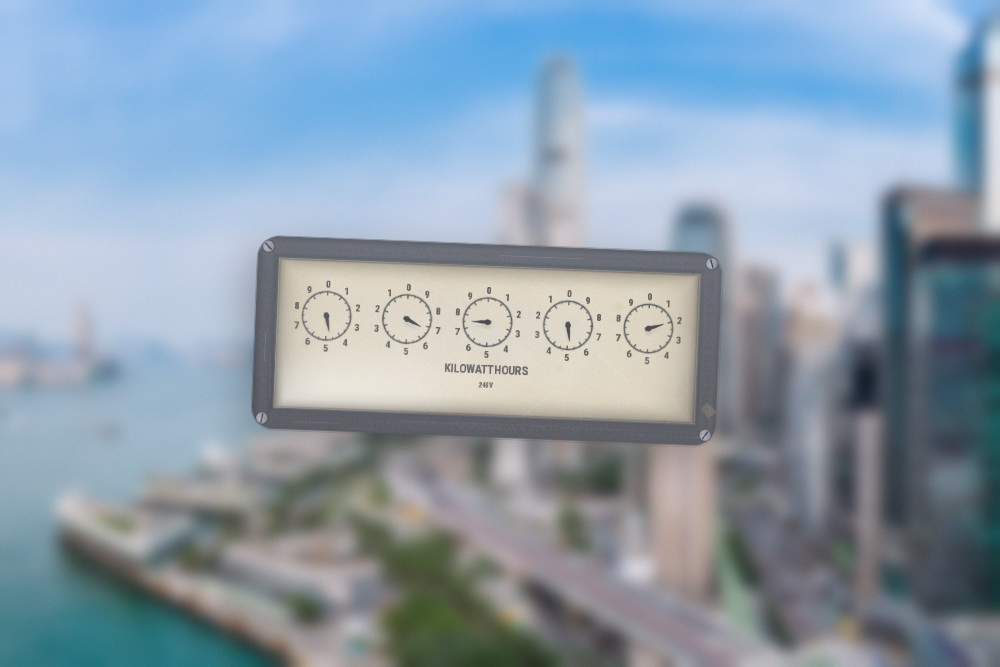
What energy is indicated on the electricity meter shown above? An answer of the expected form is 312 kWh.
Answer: 46752 kWh
